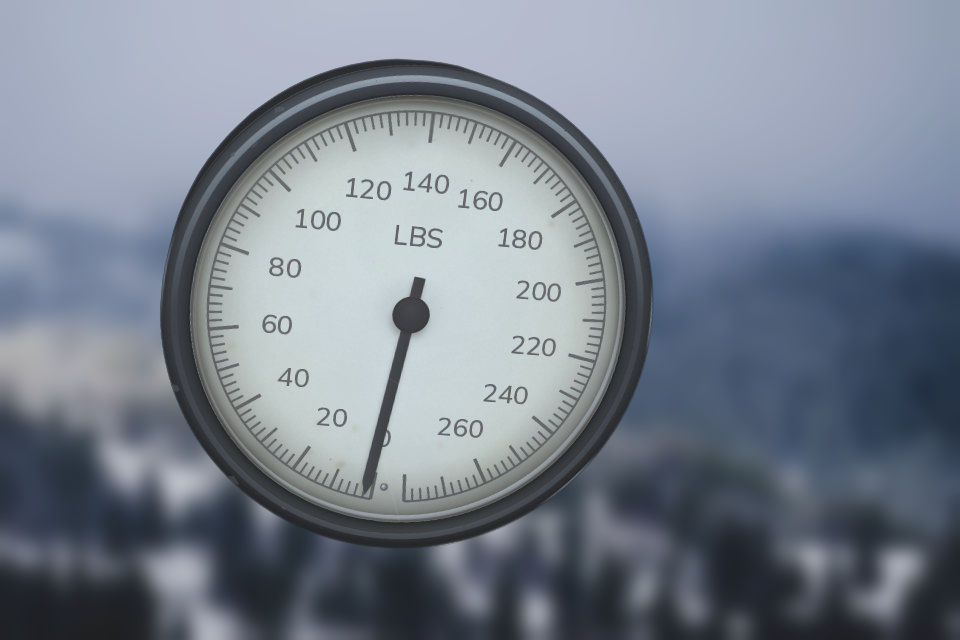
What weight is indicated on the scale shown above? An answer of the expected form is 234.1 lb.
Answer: 2 lb
